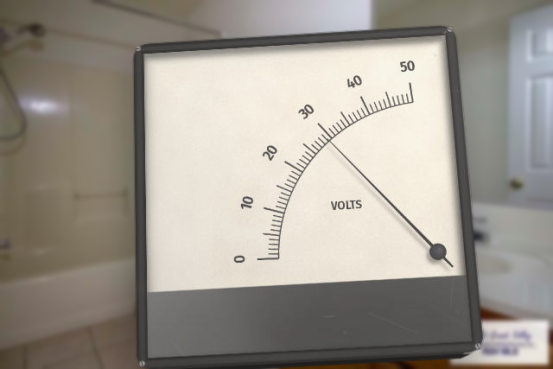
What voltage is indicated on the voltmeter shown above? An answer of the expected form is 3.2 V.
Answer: 29 V
